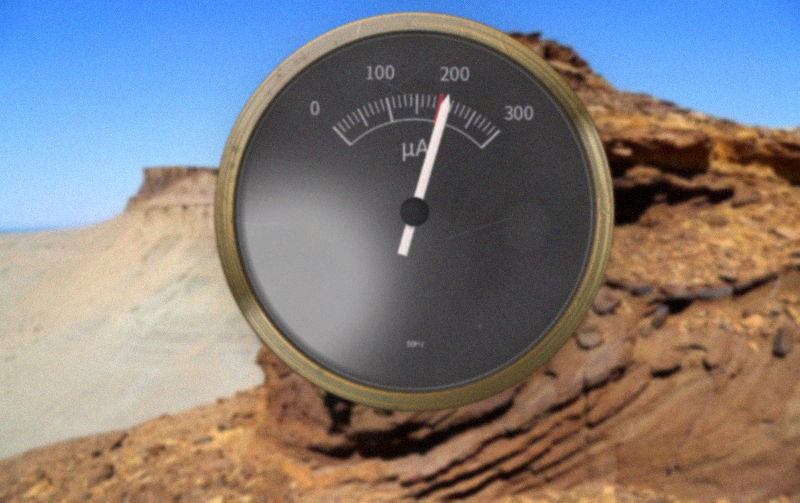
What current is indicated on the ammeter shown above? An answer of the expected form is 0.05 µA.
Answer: 200 µA
